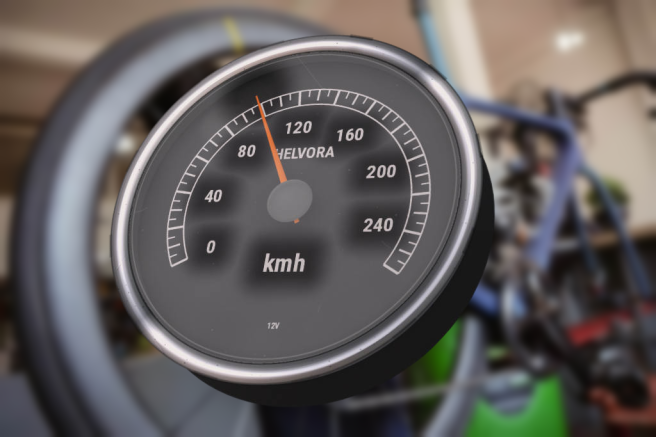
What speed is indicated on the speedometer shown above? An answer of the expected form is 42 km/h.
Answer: 100 km/h
